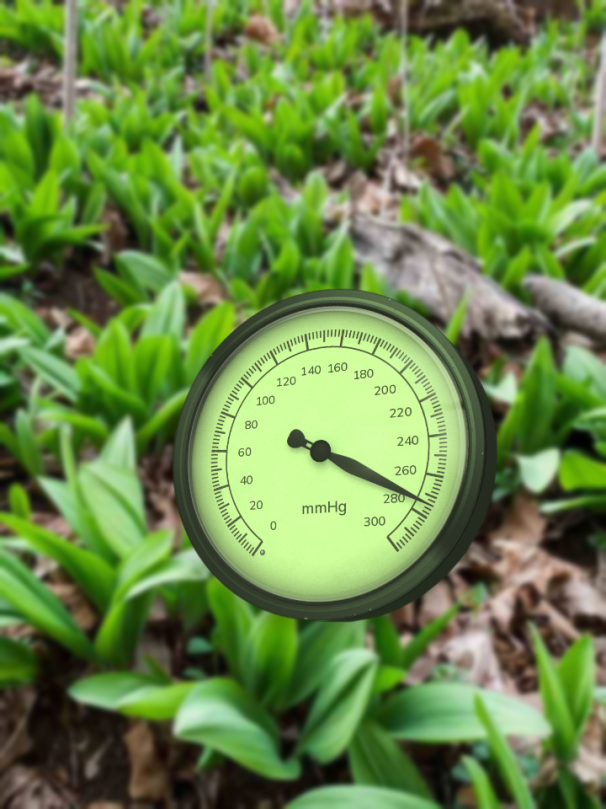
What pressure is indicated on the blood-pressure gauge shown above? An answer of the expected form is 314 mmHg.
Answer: 274 mmHg
